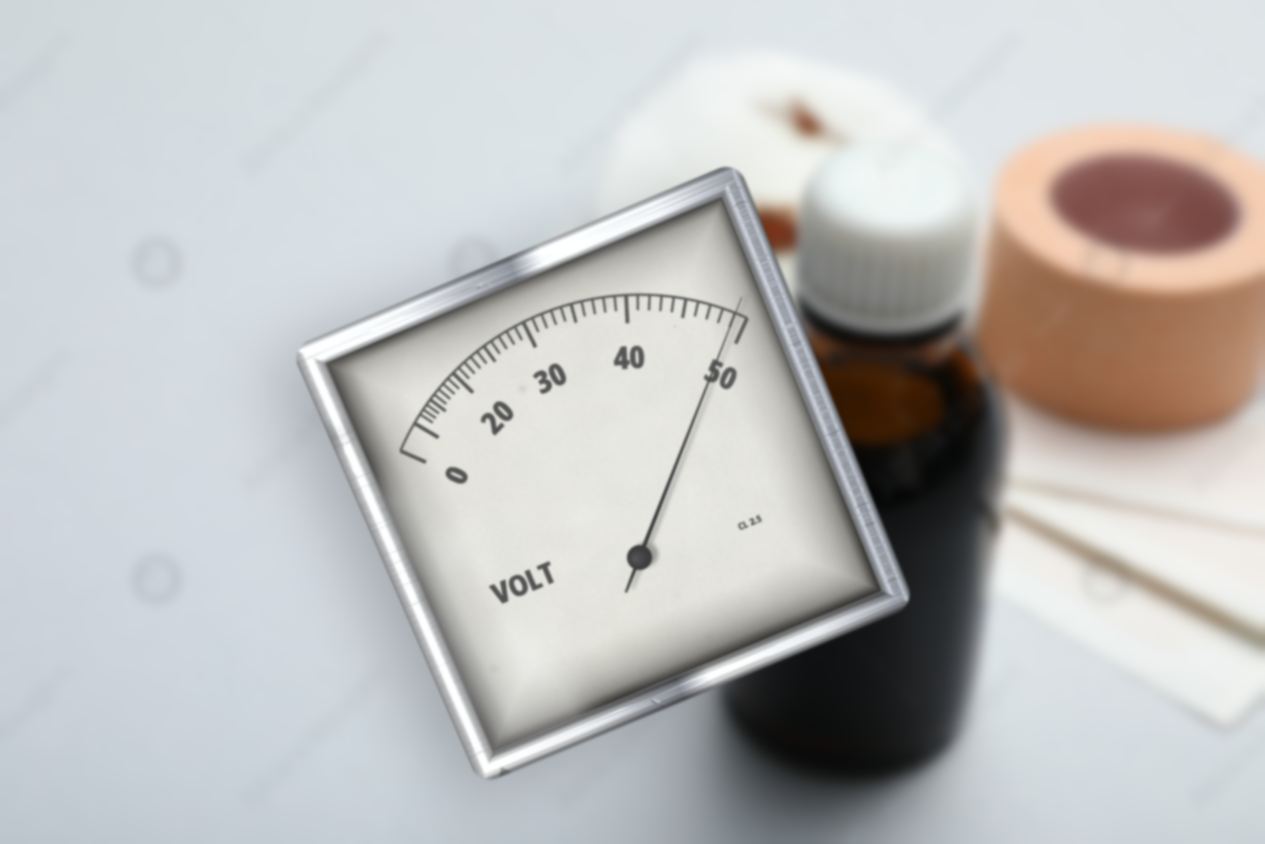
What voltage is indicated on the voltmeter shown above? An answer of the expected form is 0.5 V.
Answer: 49 V
